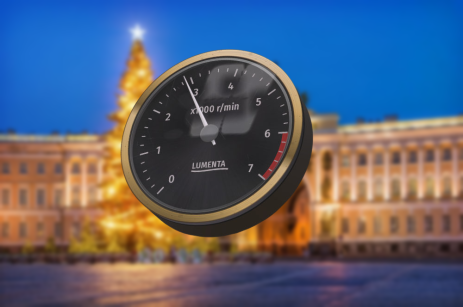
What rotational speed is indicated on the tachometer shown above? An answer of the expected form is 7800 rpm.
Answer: 2900 rpm
